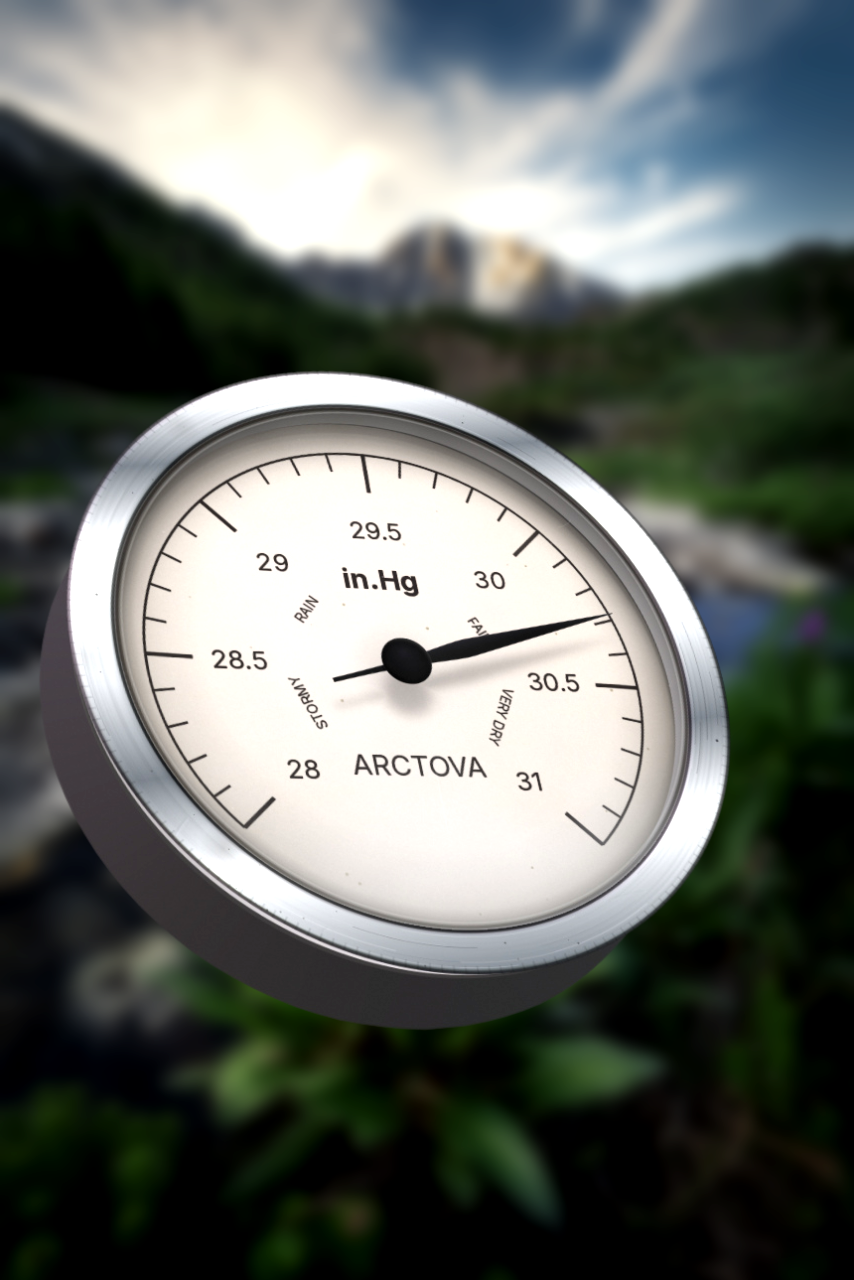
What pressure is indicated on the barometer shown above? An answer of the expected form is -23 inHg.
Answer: 30.3 inHg
